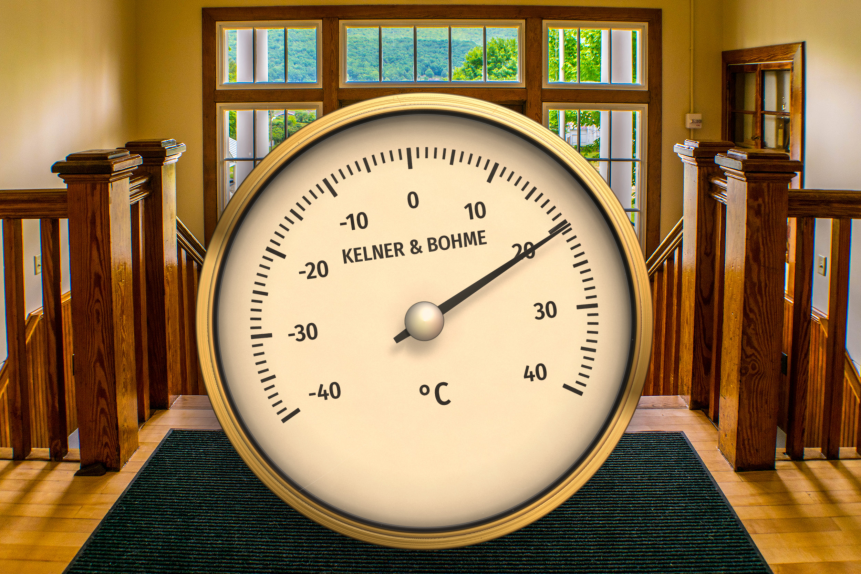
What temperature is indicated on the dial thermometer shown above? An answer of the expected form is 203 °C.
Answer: 20.5 °C
